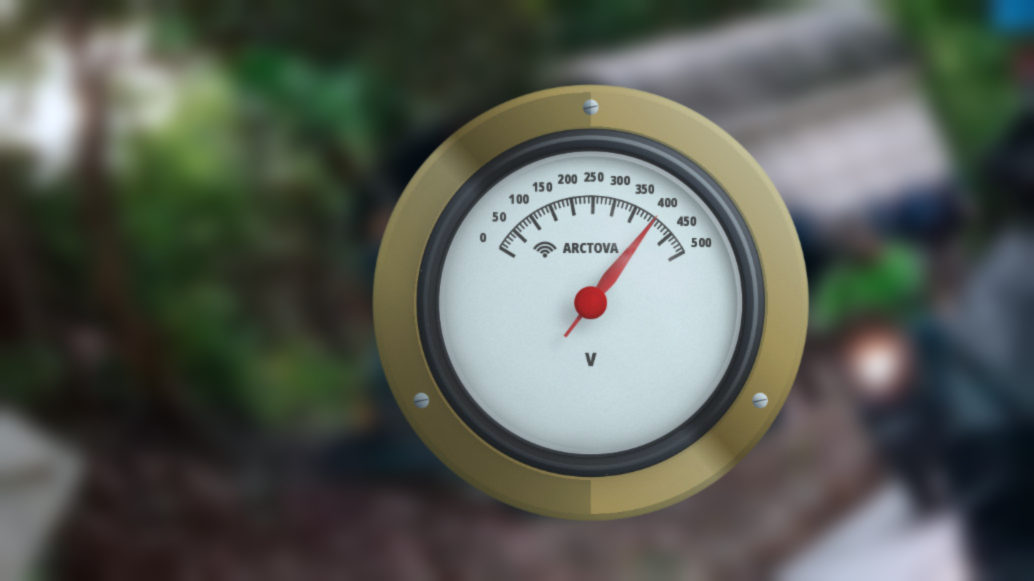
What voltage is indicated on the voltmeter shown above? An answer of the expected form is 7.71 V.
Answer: 400 V
